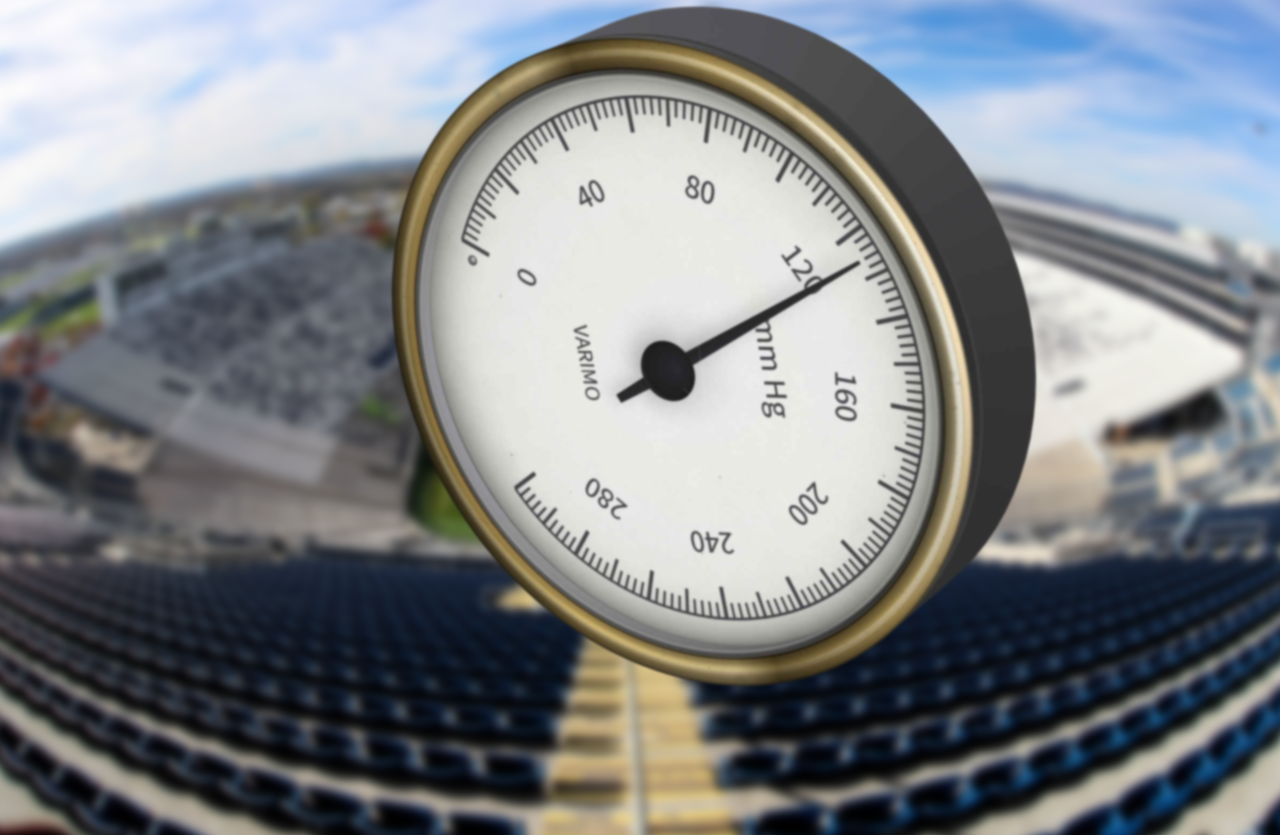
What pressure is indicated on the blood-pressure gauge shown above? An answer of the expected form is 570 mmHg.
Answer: 126 mmHg
